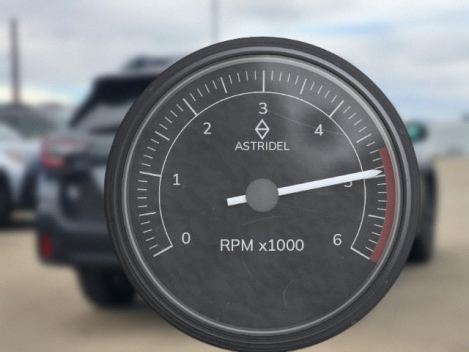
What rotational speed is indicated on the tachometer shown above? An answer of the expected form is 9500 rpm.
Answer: 4950 rpm
